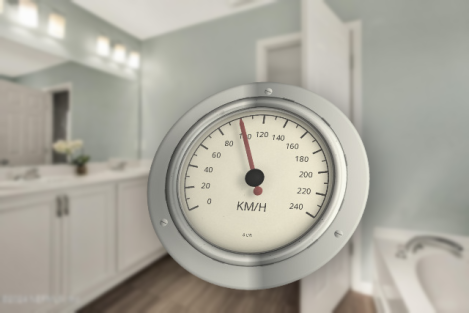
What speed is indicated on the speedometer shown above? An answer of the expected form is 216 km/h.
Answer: 100 km/h
